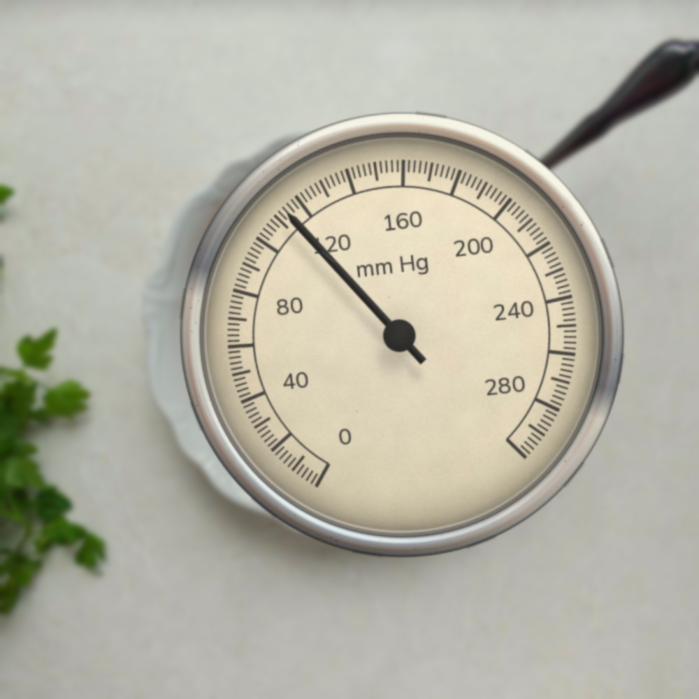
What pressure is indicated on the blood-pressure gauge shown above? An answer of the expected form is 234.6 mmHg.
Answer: 114 mmHg
